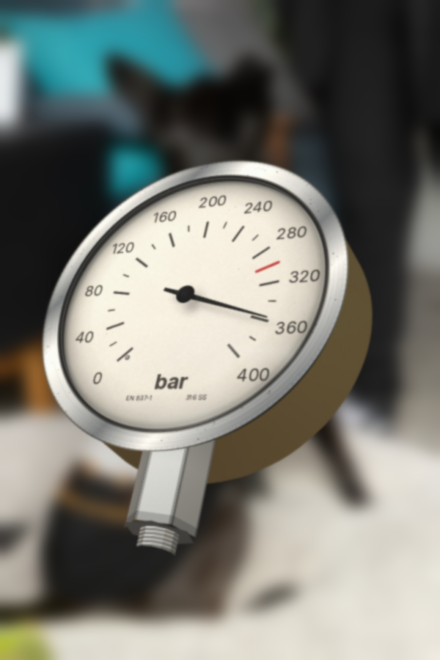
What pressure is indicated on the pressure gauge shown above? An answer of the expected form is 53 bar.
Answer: 360 bar
